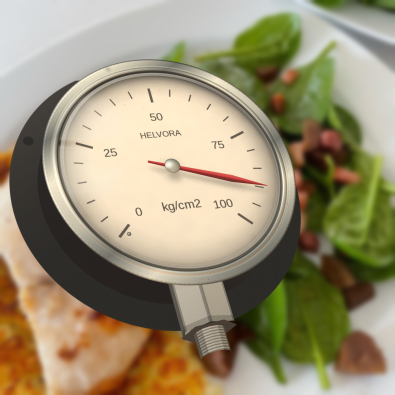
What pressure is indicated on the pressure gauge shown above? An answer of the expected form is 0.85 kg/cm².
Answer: 90 kg/cm²
